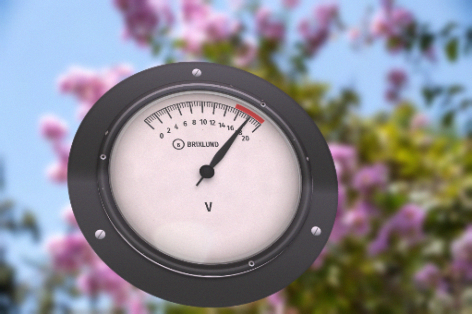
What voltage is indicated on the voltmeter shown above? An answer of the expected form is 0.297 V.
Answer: 18 V
